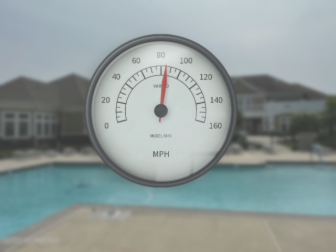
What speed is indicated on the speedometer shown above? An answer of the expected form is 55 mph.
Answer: 85 mph
